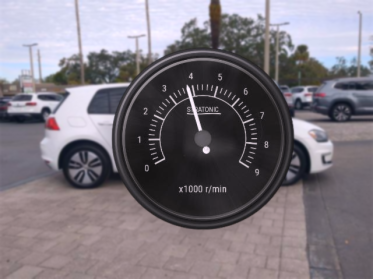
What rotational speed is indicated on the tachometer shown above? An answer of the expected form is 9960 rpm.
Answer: 3800 rpm
